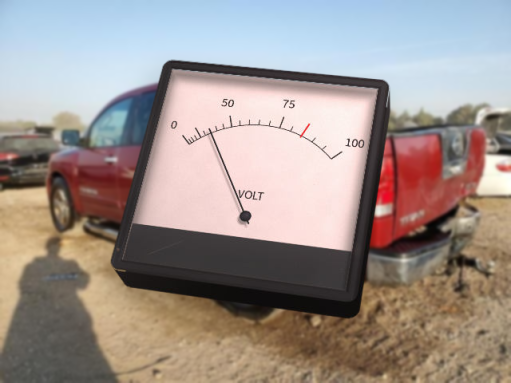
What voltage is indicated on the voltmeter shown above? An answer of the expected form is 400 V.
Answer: 35 V
